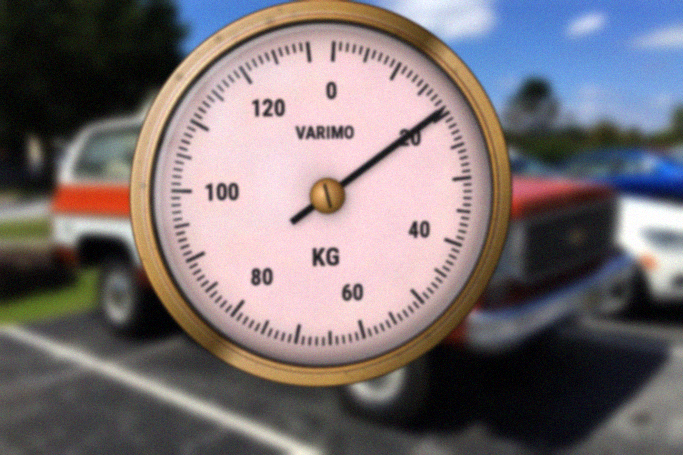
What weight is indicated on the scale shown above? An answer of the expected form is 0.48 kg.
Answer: 19 kg
